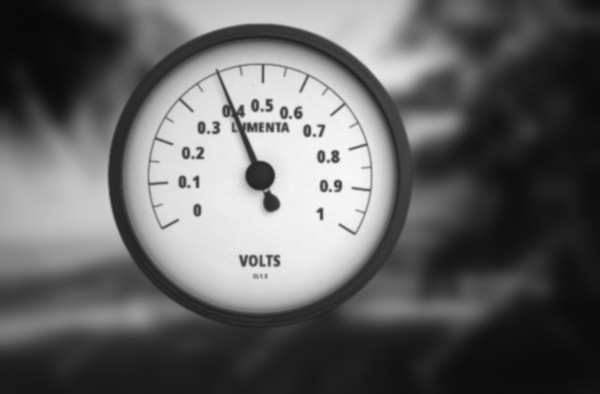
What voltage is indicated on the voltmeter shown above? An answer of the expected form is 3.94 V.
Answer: 0.4 V
